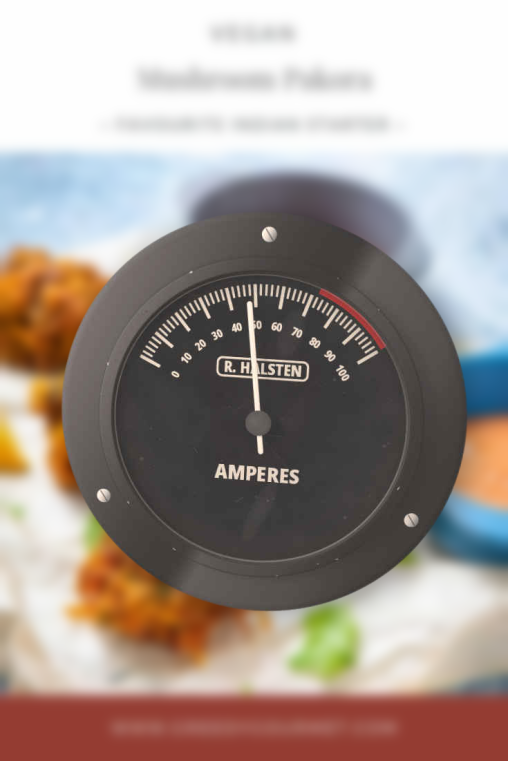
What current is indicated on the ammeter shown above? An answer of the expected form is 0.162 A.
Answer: 48 A
